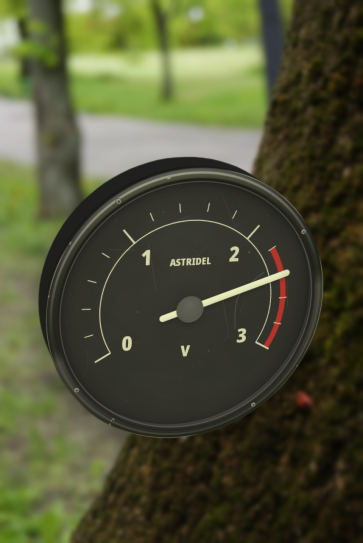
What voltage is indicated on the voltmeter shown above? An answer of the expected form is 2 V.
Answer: 2.4 V
